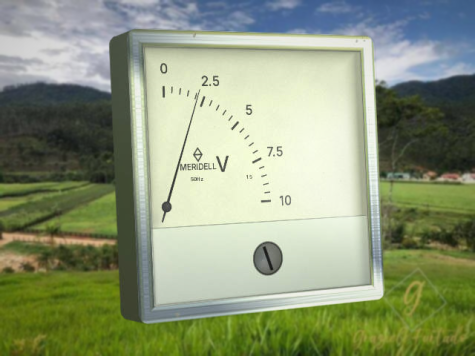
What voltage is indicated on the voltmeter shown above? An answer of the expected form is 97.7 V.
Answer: 2 V
